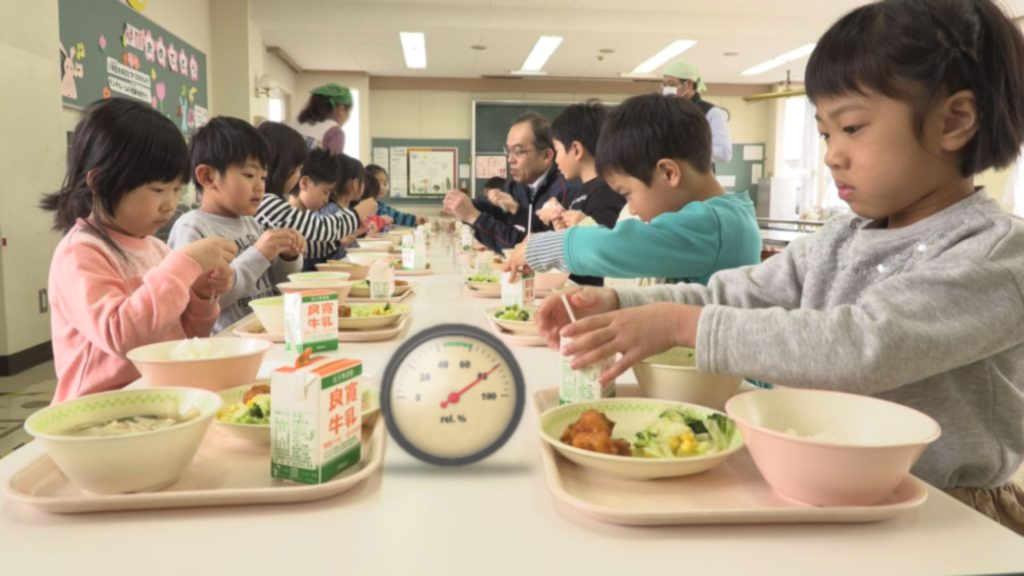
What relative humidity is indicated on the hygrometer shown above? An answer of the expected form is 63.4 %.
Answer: 80 %
